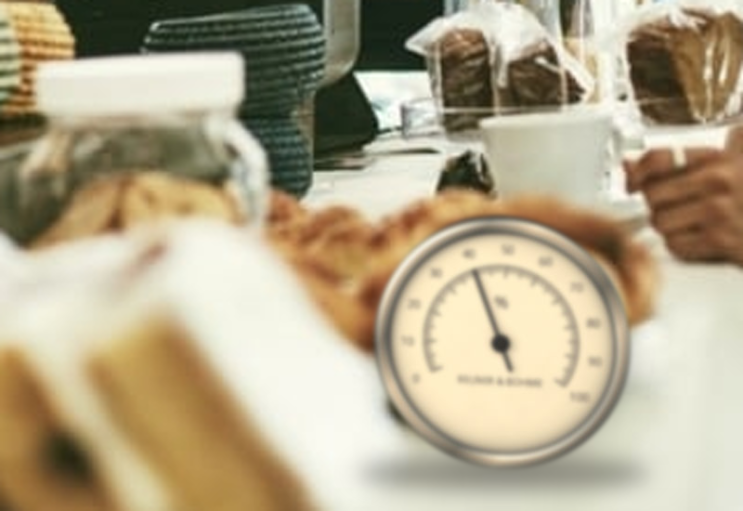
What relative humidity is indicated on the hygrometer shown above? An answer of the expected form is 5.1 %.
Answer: 40 %
